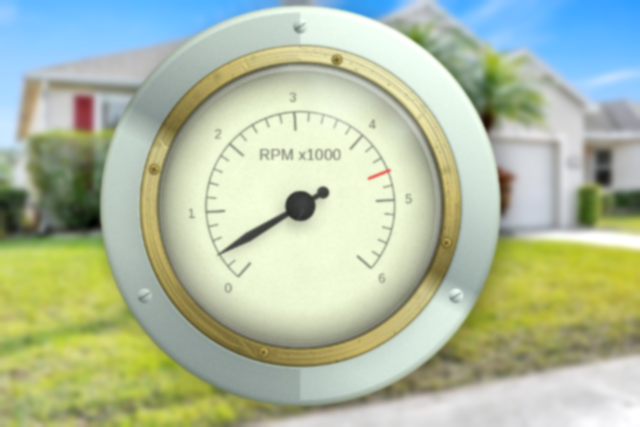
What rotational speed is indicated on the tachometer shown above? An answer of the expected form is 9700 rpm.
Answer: 400 rpm
